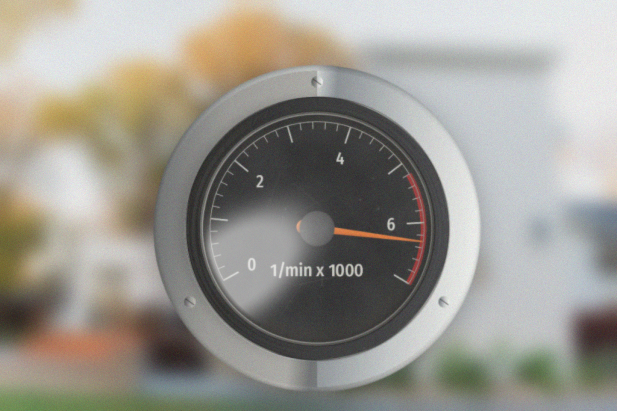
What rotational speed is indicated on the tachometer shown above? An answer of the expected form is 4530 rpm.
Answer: 6300 rpm
